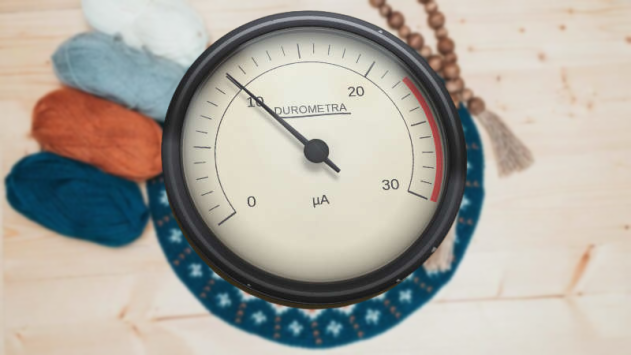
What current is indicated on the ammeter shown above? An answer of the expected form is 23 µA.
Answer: 10 µA
